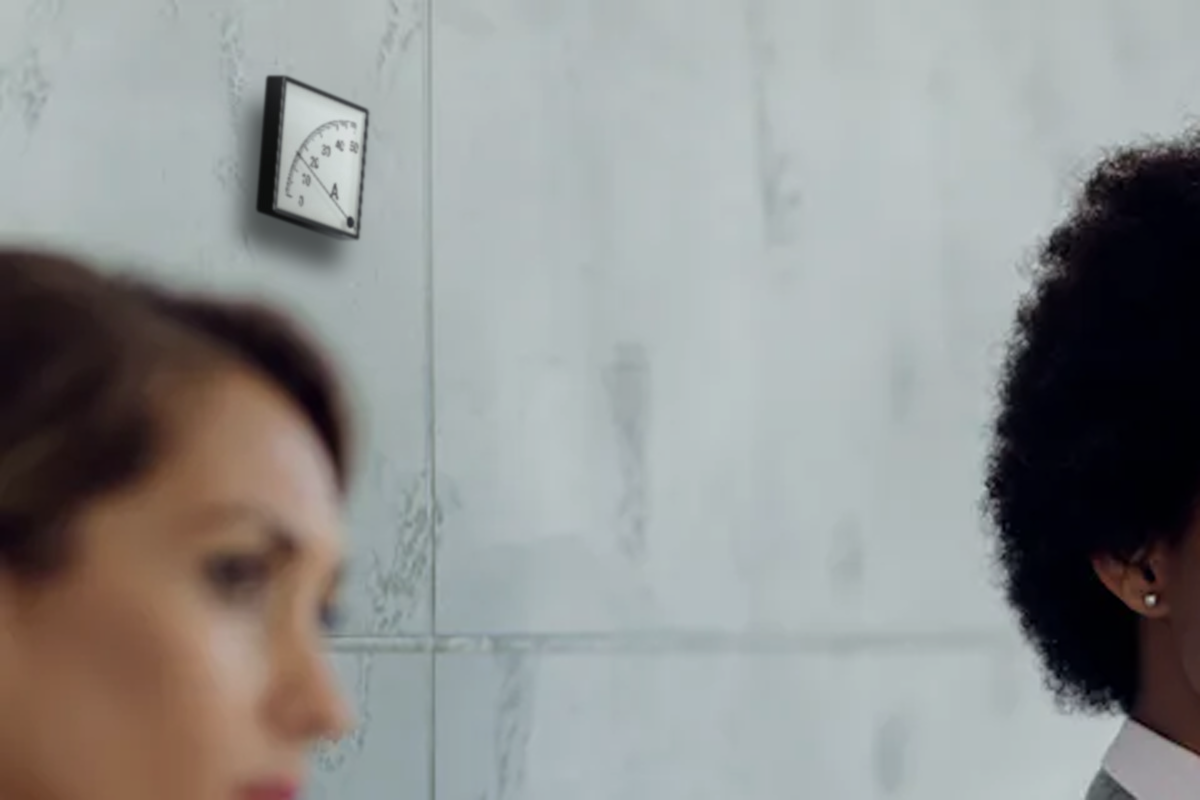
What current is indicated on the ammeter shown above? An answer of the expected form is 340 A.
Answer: 15 A
